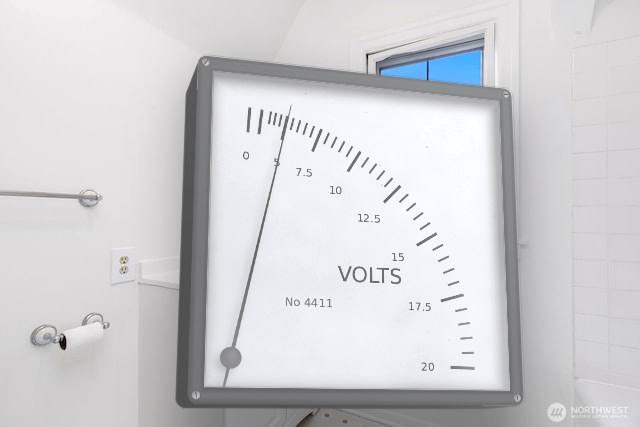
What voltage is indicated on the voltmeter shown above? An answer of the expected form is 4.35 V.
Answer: 5 V
